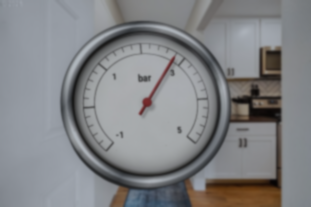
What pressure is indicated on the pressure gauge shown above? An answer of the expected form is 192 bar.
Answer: 2.8 bar
